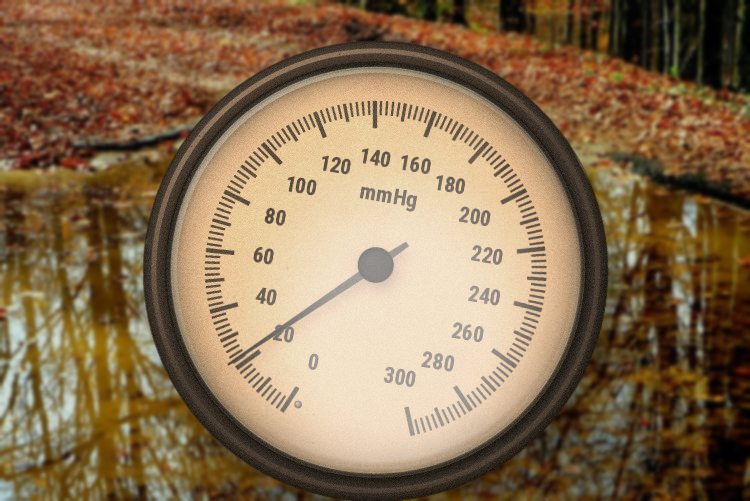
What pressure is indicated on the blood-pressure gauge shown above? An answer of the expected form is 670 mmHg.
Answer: 22 mmHg
